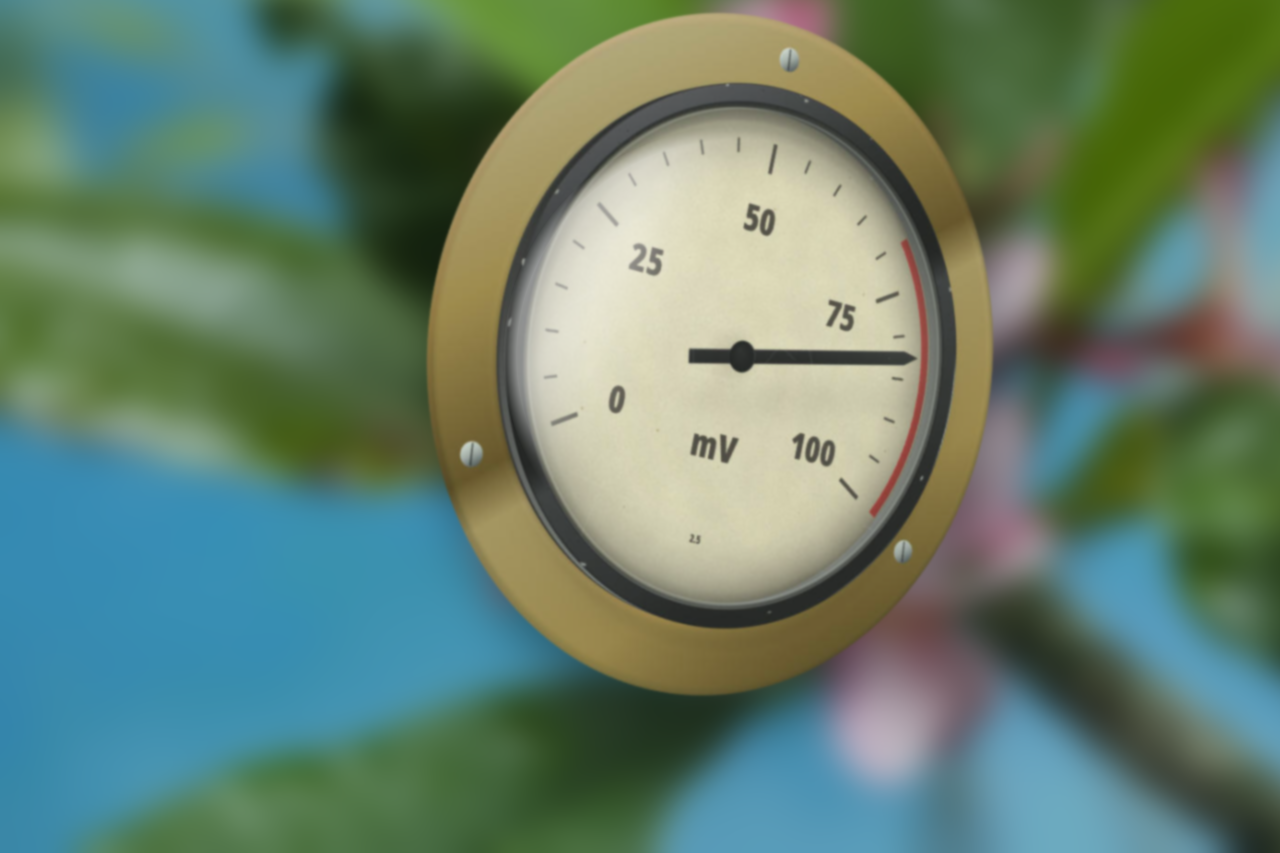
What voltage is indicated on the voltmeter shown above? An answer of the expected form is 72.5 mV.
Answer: 82.5 mV
